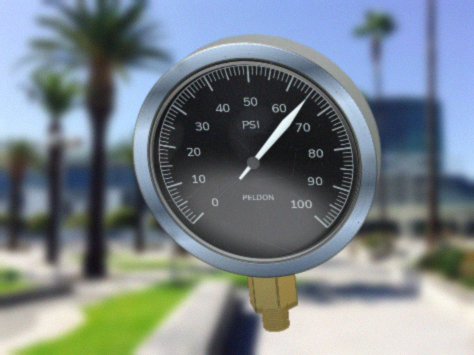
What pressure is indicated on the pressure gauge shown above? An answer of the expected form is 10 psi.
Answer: 65 psi
